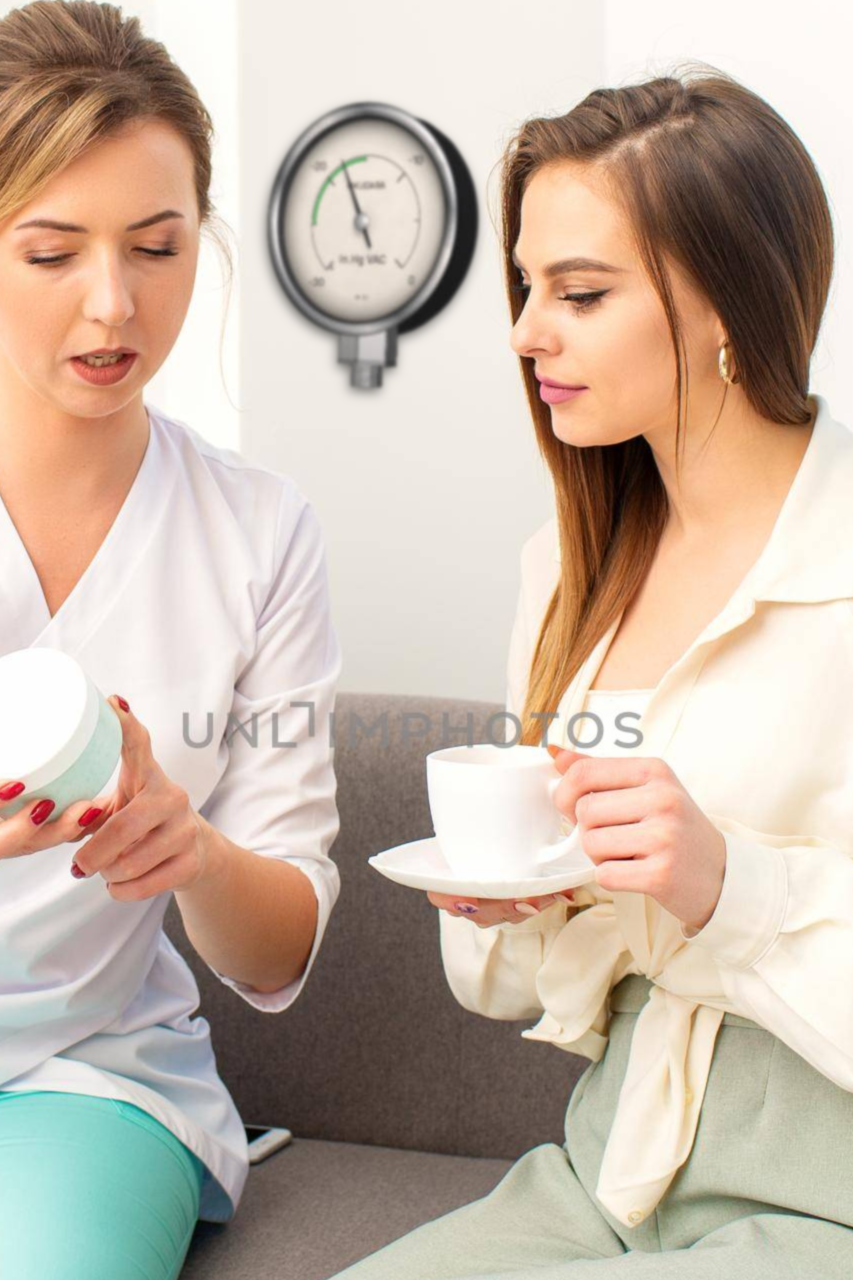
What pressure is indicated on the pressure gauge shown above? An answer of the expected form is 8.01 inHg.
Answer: -17.5 inHg
